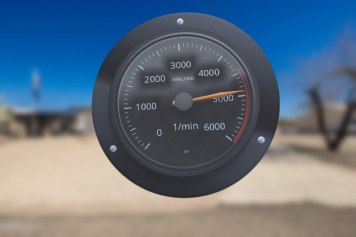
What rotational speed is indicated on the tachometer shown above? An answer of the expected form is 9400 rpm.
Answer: 4900 rpm
